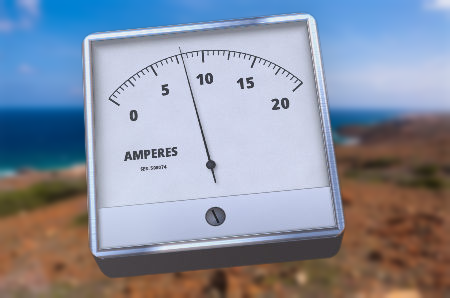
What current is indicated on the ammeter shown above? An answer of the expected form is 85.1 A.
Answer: 8 A
